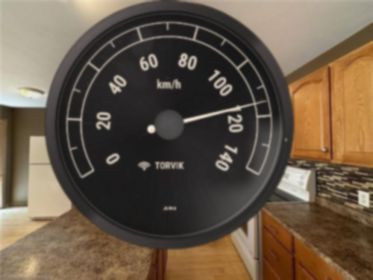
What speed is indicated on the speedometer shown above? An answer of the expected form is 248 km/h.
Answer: 115 km/h
